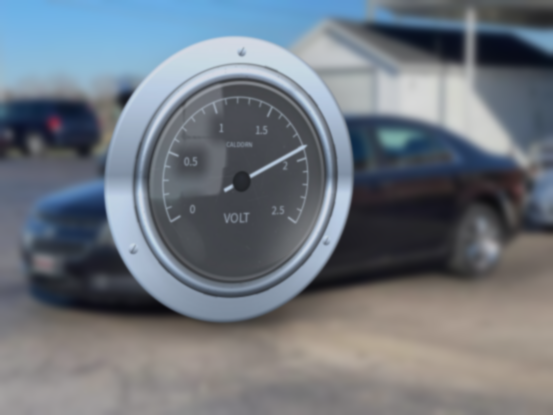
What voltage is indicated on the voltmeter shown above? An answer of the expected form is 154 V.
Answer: 1.9 V
